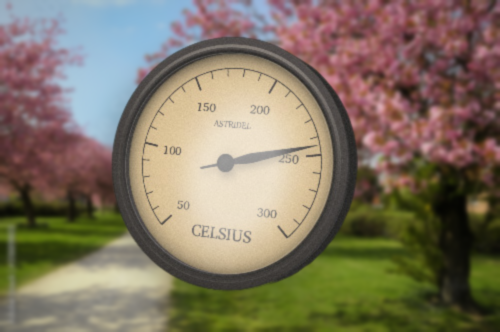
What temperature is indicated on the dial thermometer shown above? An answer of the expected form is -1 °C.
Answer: 245 °C
